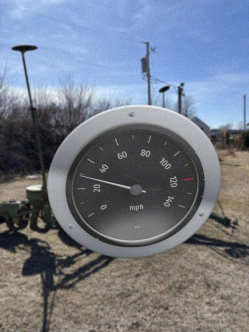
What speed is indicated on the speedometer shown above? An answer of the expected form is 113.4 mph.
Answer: 30 mph
